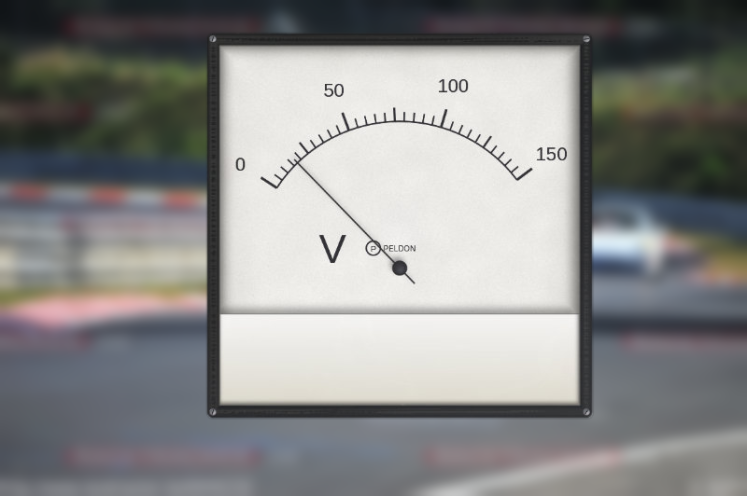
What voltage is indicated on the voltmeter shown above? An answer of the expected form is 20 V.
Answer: 17.5 V
